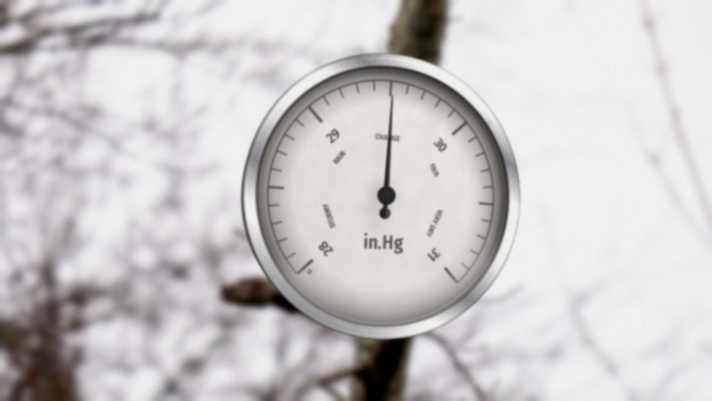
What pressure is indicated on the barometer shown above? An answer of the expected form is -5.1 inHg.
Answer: 29.5 inHg
